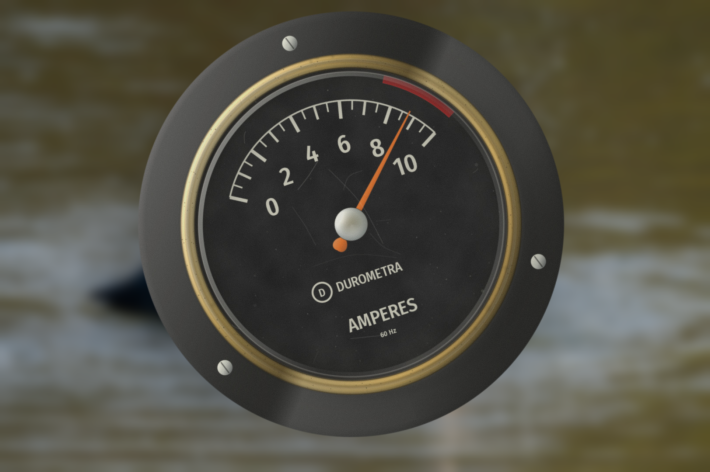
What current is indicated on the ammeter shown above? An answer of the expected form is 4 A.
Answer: 8.75 A
